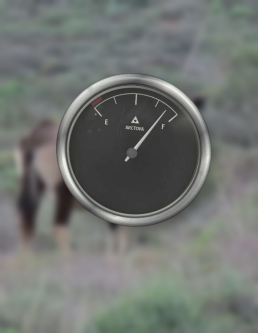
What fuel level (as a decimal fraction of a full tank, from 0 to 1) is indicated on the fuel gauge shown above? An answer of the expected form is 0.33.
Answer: 0.875
